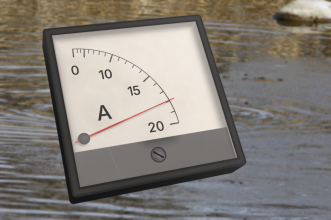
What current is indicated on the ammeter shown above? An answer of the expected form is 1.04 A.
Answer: 18 A
